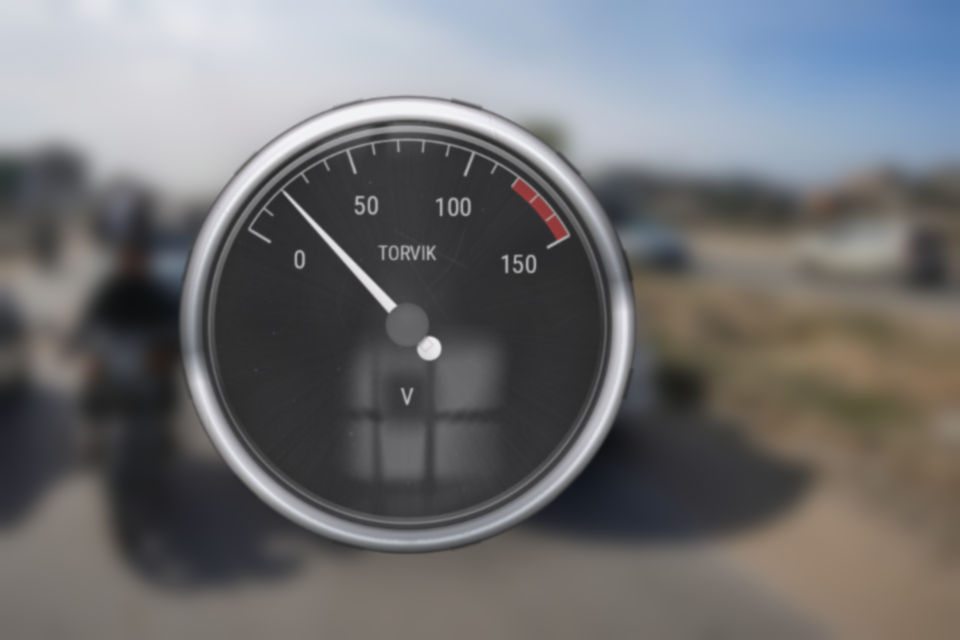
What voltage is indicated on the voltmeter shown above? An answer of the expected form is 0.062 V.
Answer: 20 V
